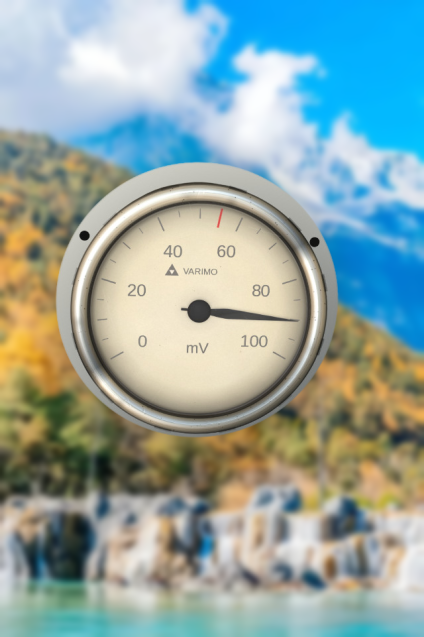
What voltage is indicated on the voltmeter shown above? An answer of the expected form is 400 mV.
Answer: 90 mV
